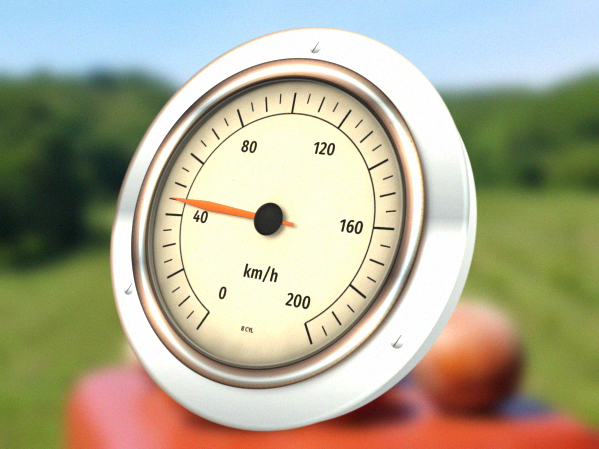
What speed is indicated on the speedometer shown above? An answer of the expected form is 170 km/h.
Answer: 45 km/h
